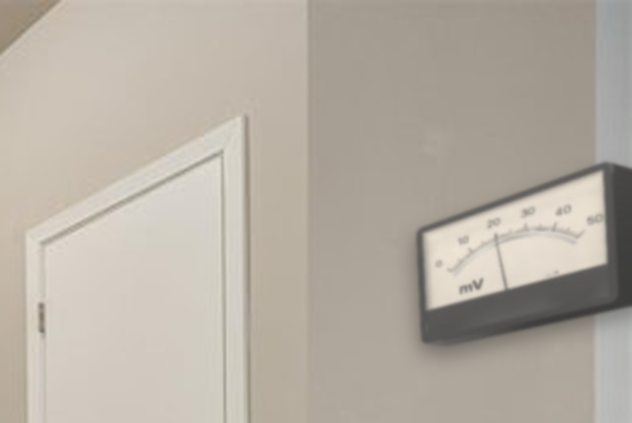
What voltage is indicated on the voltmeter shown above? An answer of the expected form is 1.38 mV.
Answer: 20 mV
